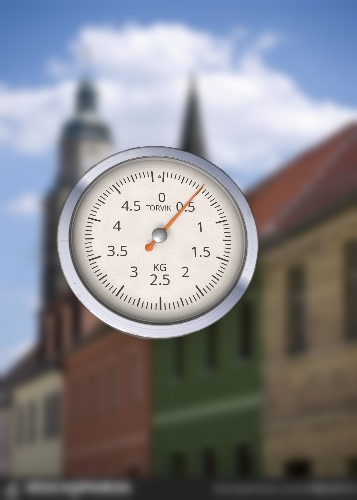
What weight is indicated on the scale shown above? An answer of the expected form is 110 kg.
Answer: 0.5 kg
